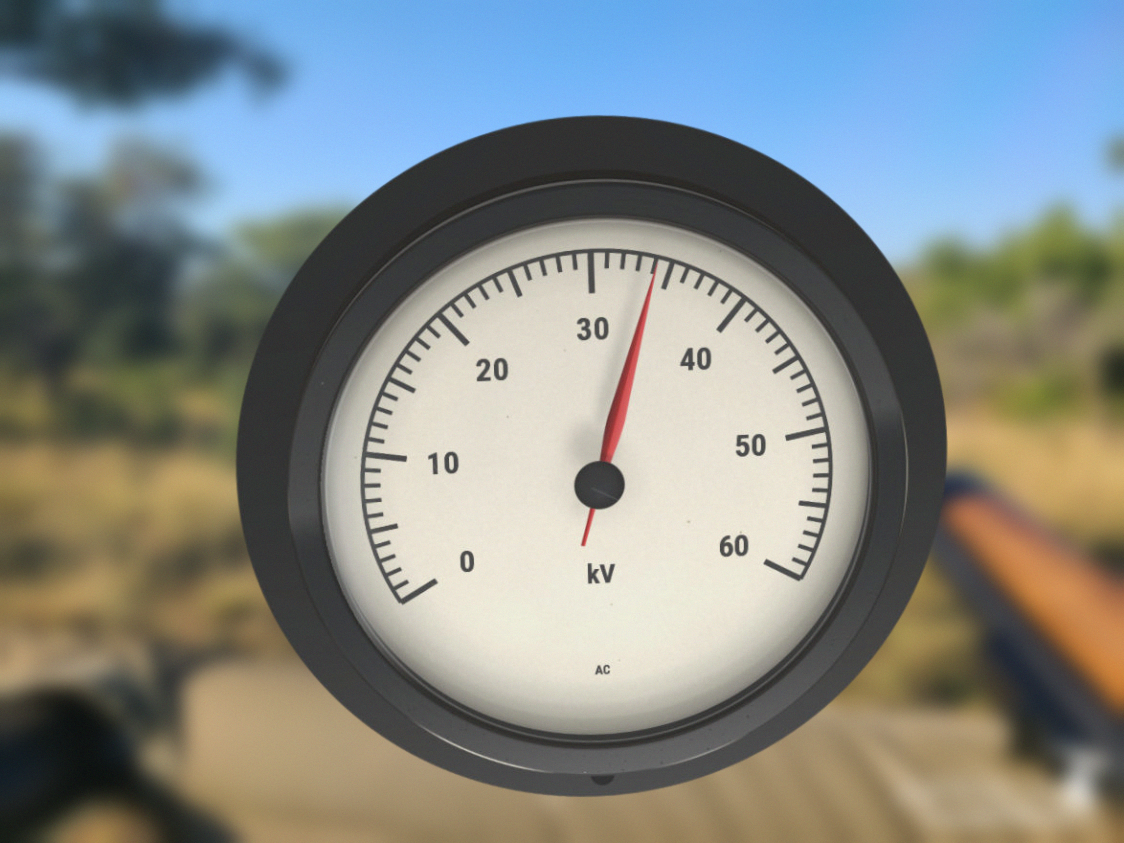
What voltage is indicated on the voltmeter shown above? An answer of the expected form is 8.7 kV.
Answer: 34 kV
